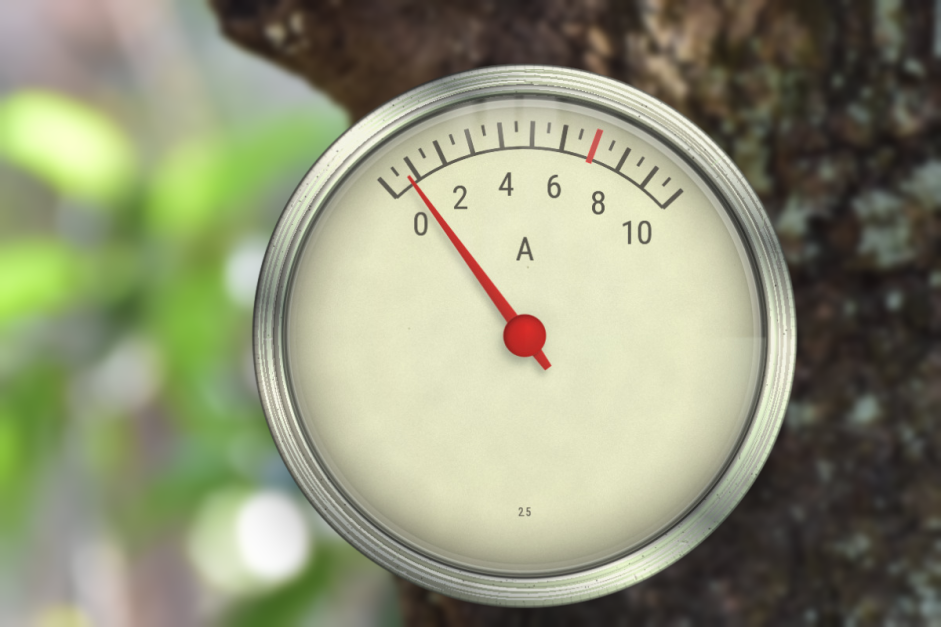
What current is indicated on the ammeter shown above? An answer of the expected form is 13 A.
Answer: 0.75 A
